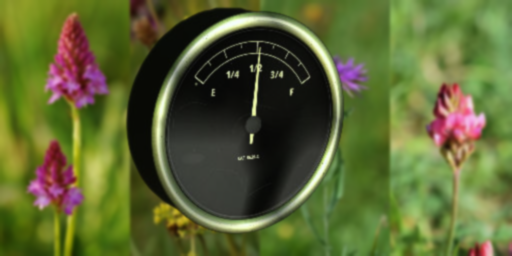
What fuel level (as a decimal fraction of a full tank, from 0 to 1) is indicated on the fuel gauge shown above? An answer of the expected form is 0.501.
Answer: 0.5
